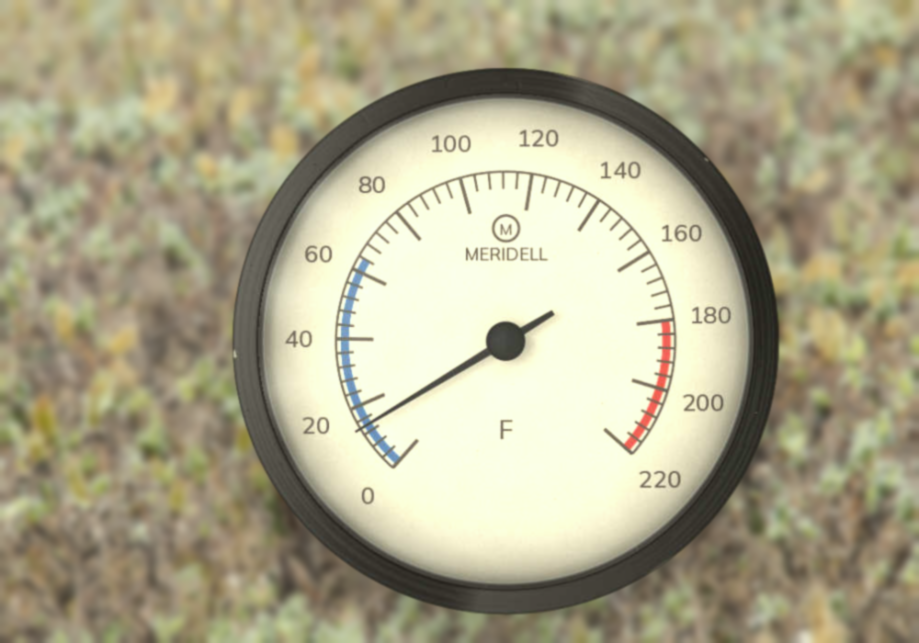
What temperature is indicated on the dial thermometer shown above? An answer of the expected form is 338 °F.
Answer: 14 °F
